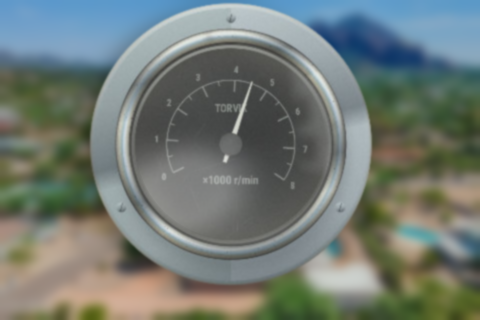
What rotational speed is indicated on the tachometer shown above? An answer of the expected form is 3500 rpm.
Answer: 4500 rpm
